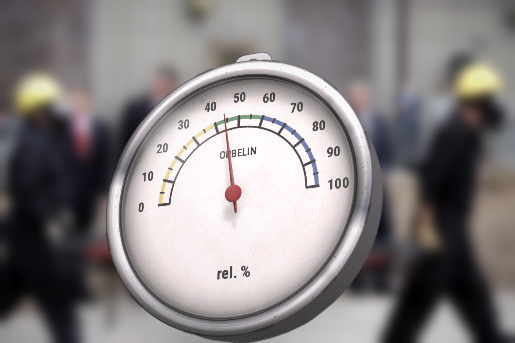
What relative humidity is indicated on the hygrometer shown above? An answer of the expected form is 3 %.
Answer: 45 %
